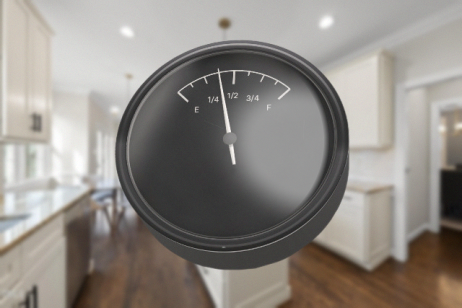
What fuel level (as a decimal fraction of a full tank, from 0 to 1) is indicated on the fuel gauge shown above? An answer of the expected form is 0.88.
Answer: 0.375
